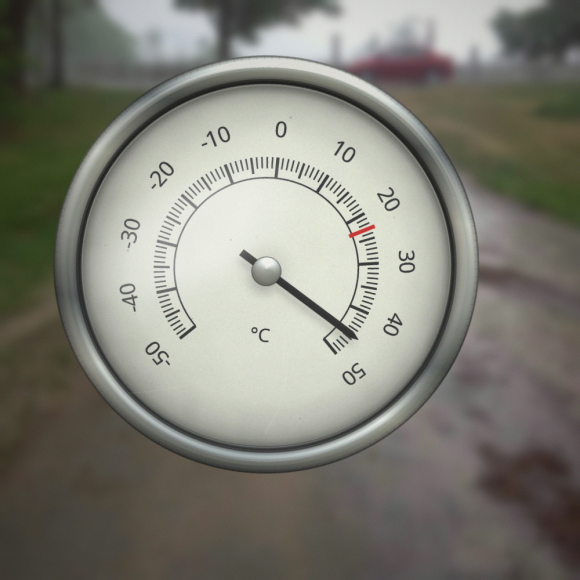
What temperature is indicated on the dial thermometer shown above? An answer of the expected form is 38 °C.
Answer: 45 °C
